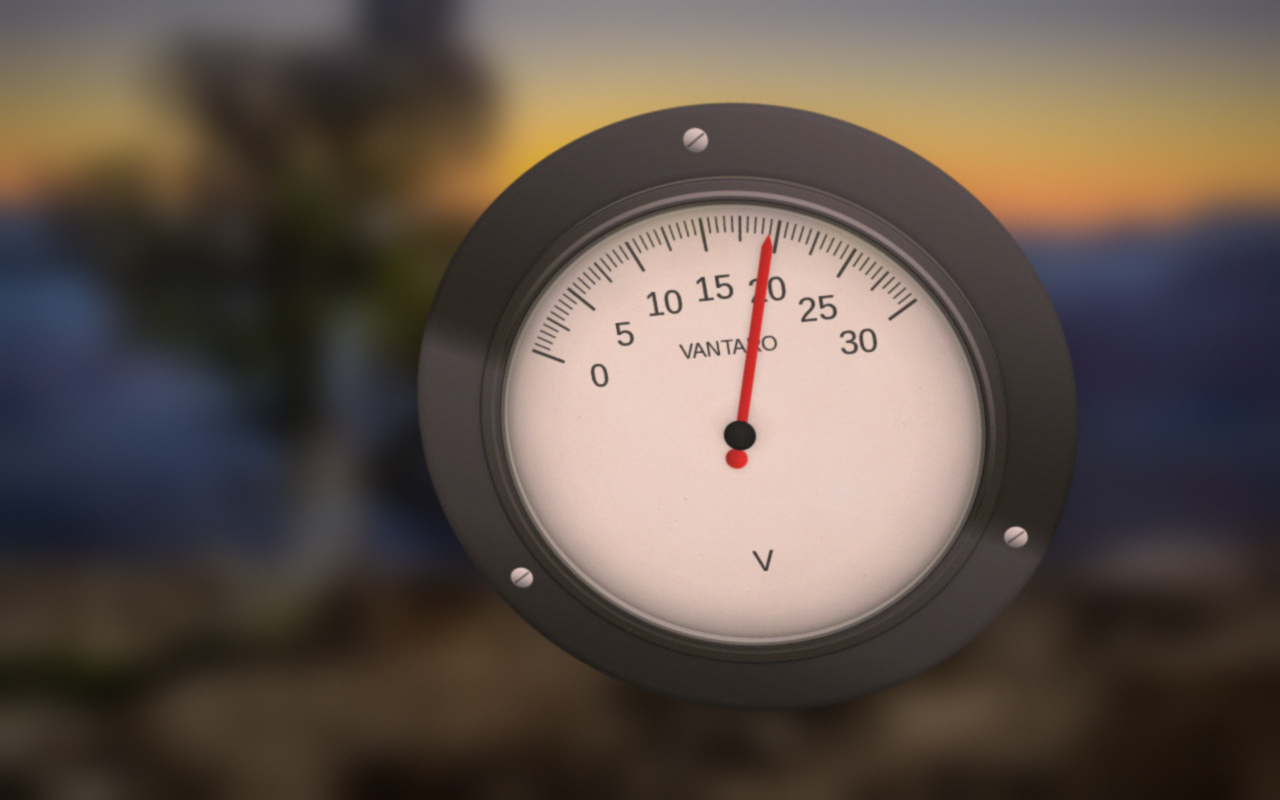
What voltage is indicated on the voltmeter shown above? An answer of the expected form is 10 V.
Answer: 19.5 V
